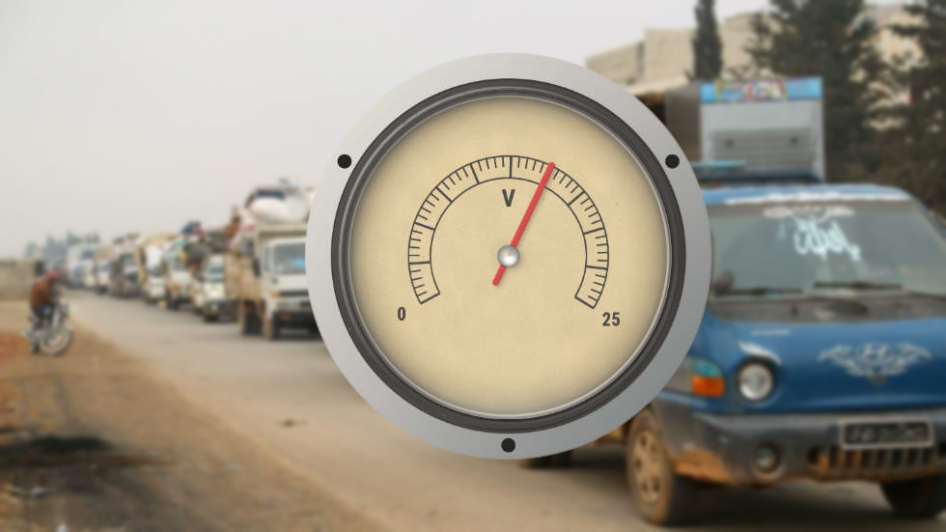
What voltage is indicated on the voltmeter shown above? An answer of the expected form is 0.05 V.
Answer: 15 V
